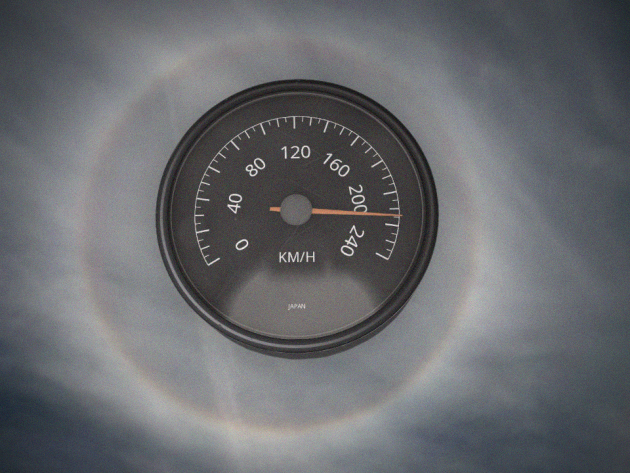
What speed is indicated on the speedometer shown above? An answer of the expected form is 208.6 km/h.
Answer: 215 km/h
